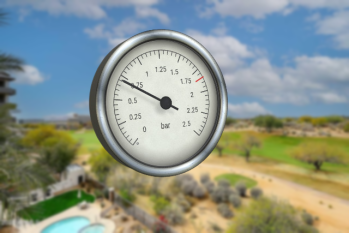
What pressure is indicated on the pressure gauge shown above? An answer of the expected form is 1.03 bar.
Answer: 0.7 bar
